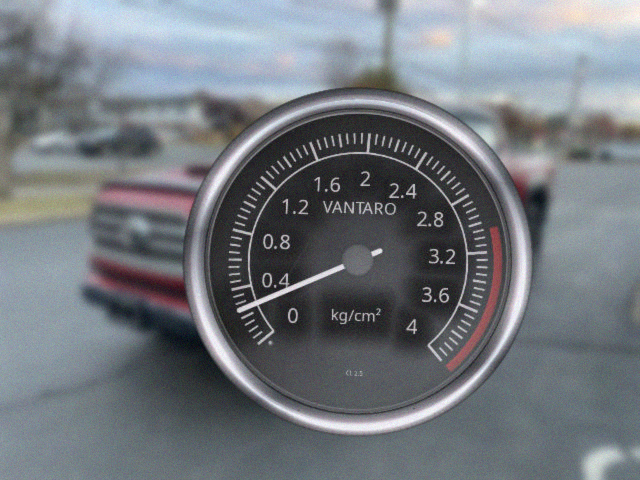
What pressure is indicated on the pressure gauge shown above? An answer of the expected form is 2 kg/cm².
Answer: 0.25 kg/cm²
